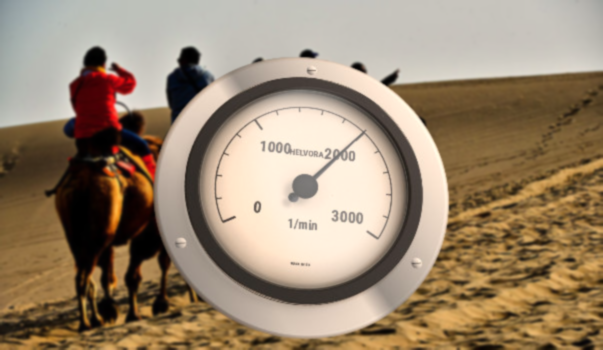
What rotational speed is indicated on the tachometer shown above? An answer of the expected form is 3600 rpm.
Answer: 2000 rpm
